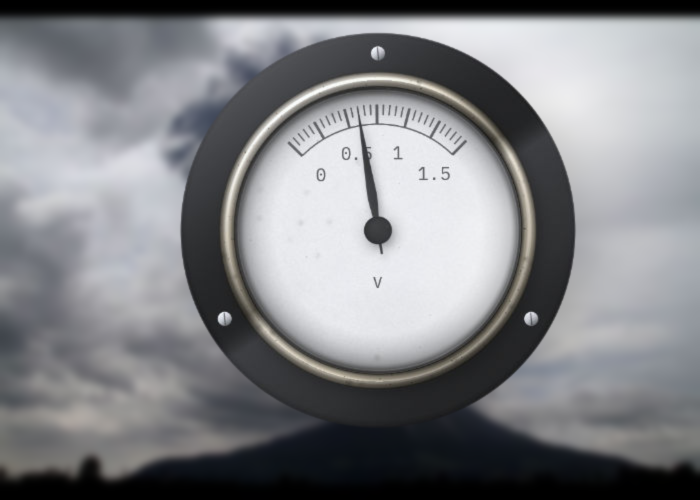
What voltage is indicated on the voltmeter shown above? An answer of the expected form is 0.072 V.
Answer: 0.6 V
